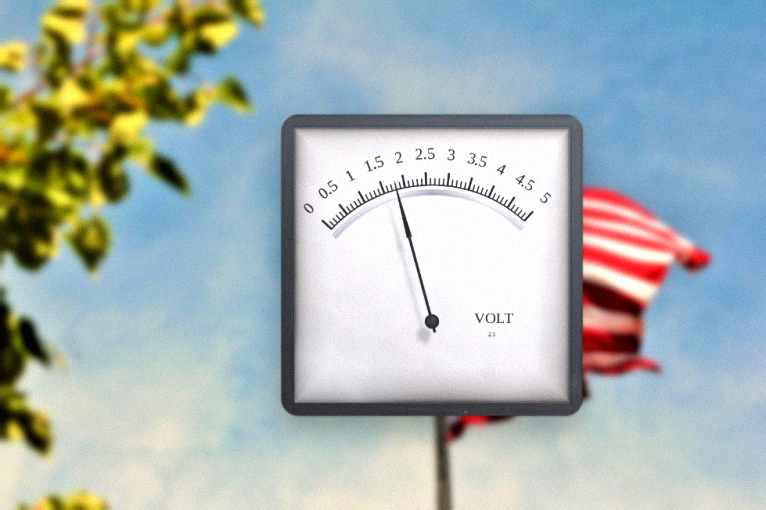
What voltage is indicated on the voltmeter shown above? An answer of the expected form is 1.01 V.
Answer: 1.8 V
